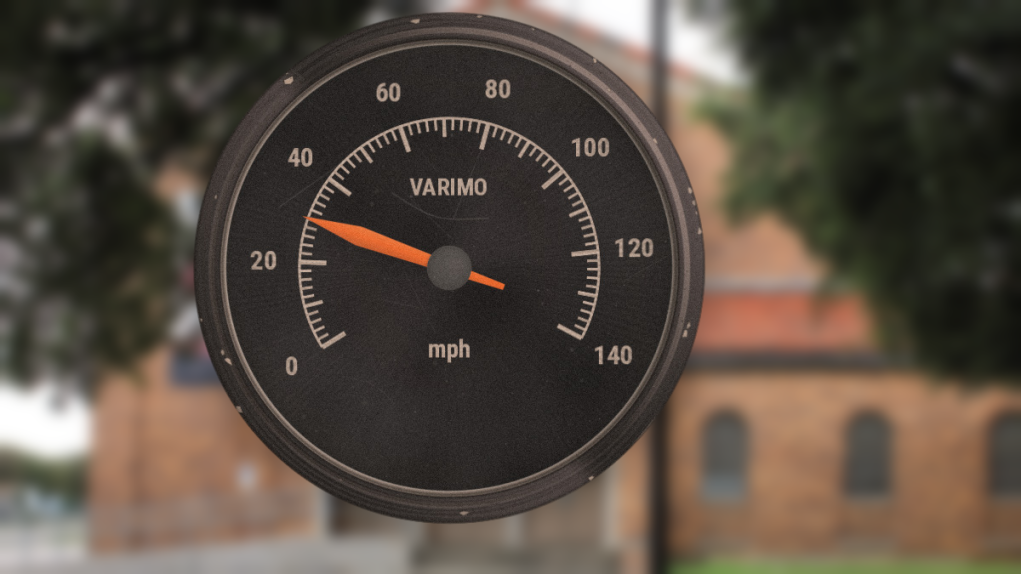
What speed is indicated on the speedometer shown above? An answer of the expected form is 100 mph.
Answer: 30 mph
